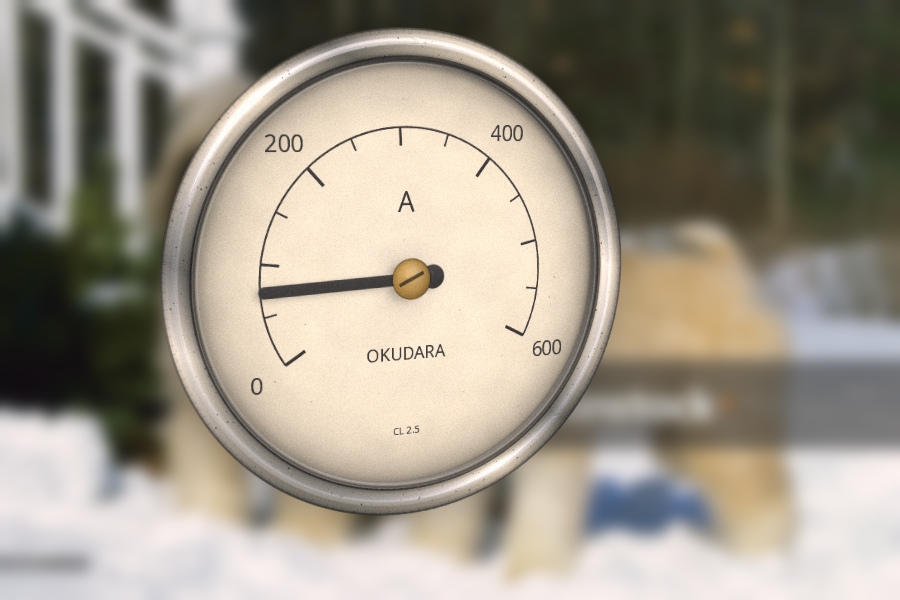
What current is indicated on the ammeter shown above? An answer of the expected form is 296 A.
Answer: 75 A
